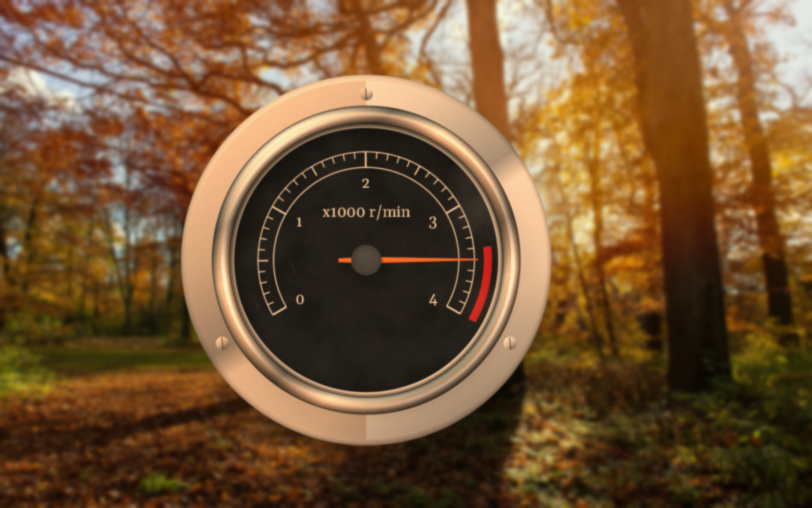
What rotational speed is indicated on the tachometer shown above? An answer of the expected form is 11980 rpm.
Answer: 3500 rpm
